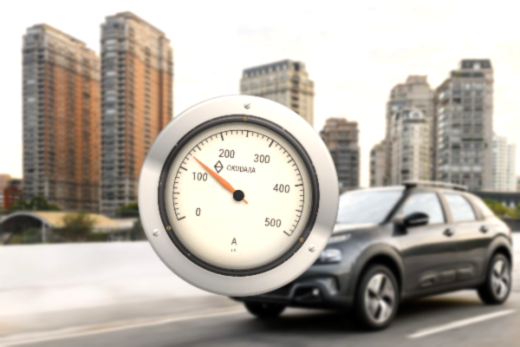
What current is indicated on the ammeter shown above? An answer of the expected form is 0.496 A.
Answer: 130 A
